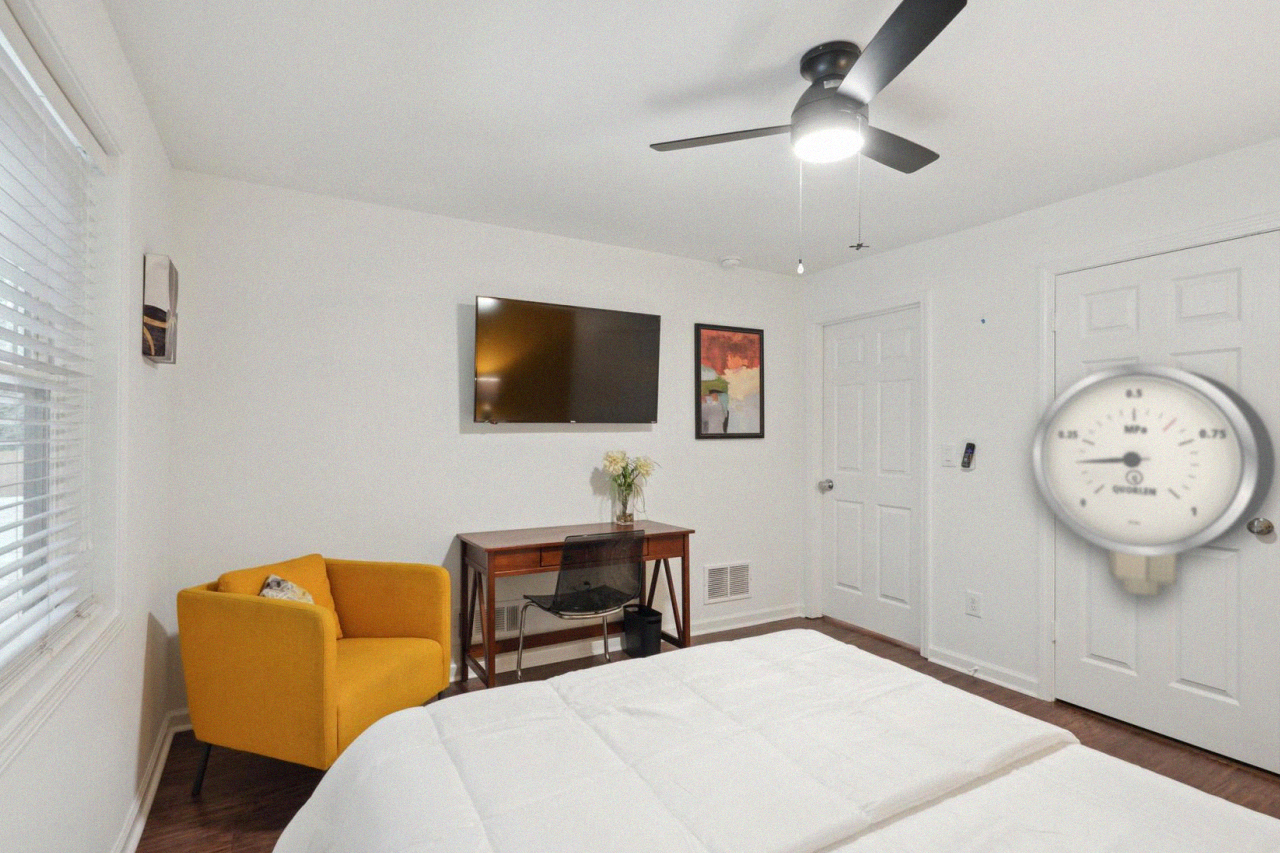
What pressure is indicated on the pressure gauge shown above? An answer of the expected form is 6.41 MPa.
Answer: 0.15 MPa
